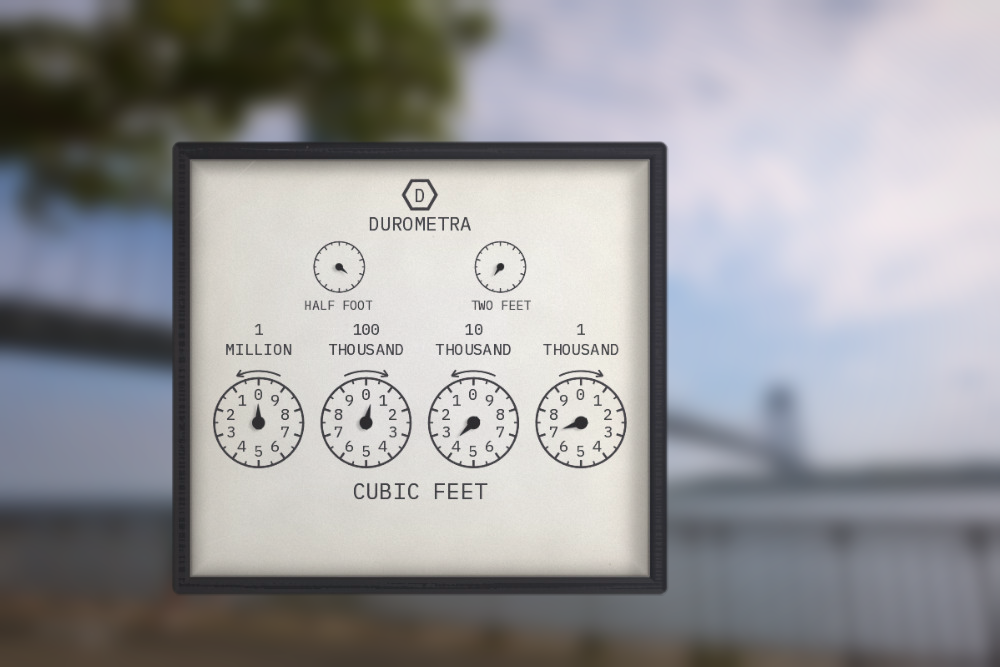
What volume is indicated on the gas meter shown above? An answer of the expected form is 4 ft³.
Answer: 3700 ft³
